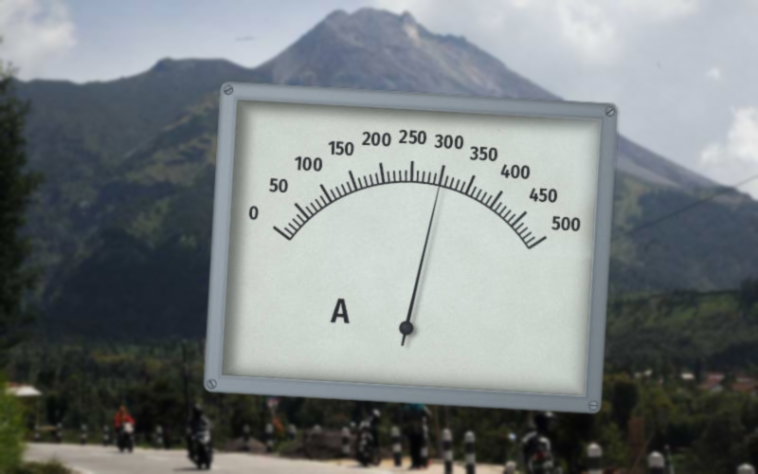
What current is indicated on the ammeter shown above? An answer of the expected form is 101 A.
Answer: 300 A
